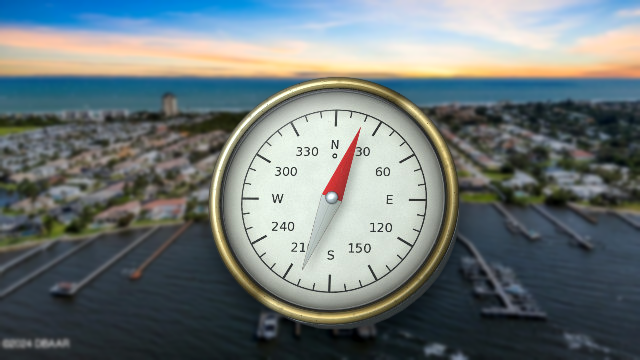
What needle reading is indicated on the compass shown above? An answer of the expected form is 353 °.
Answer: 20 °
